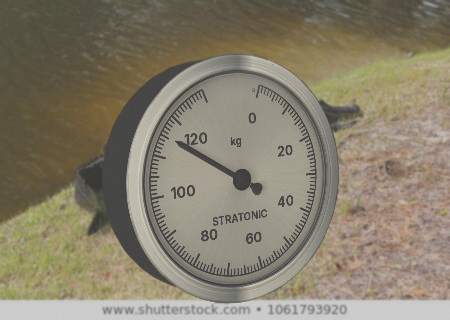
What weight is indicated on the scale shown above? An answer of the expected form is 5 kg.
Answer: 115 kg
